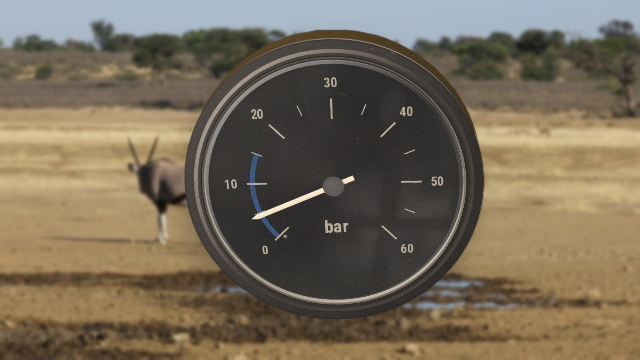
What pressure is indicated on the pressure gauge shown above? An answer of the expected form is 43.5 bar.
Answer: 5 bar
